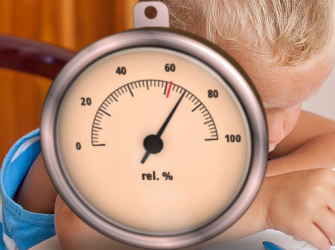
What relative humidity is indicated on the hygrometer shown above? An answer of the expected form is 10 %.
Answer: 70 %
